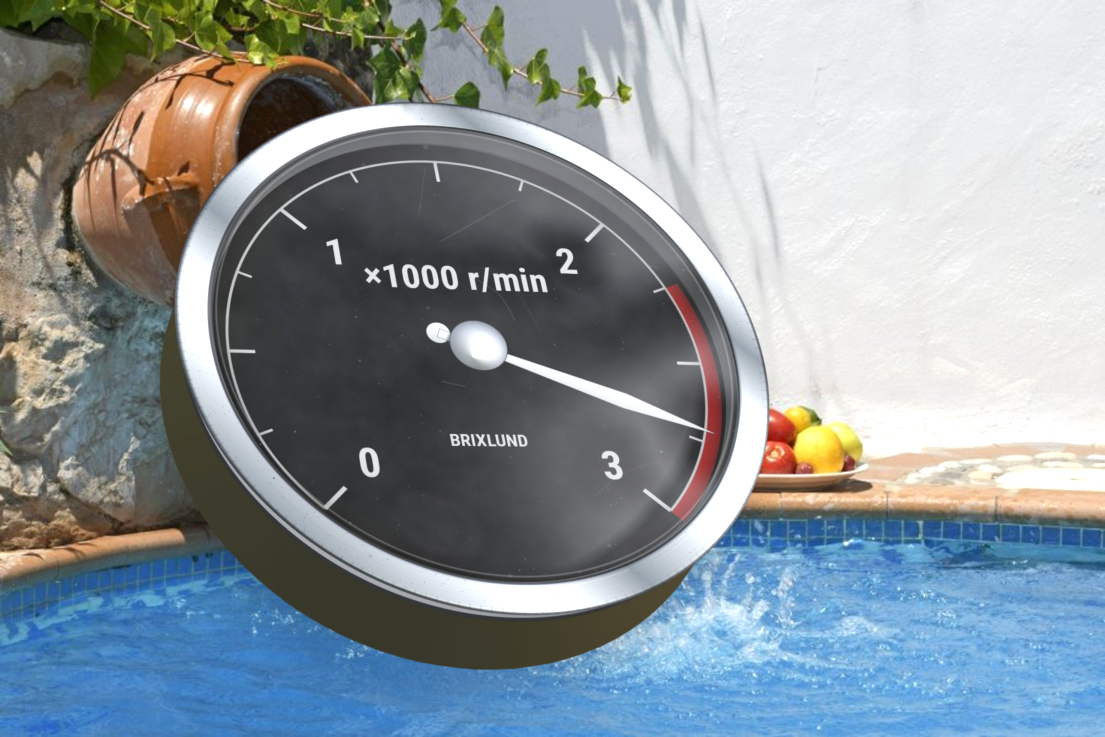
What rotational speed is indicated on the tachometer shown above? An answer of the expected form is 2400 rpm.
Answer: 2750 rpm
